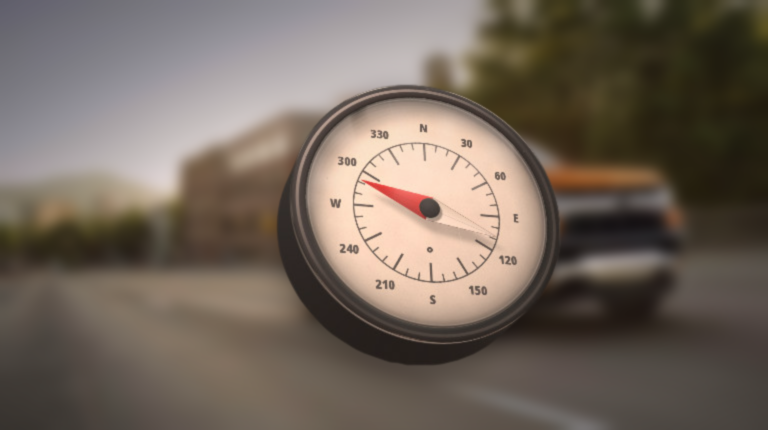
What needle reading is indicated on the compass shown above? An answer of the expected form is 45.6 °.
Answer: 290 °
